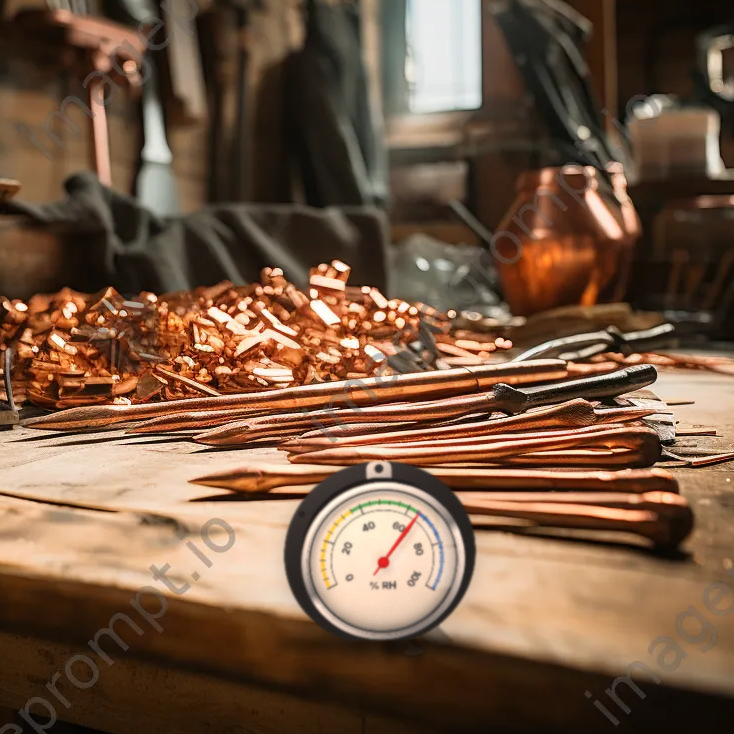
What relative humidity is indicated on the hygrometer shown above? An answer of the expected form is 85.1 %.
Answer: 64 %
